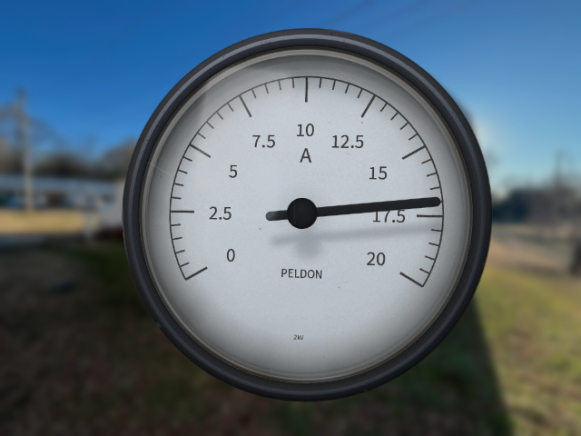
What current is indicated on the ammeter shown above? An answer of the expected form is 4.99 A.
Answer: 17 A
